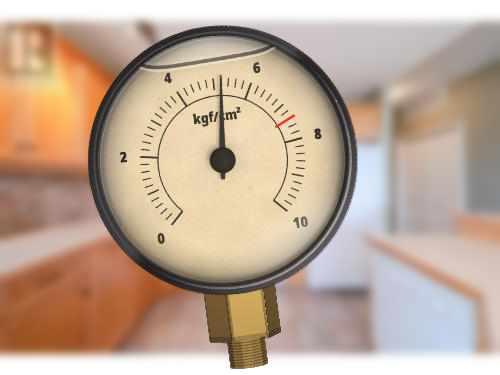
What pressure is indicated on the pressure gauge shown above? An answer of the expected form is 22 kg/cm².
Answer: 5.2 kg/cm²
